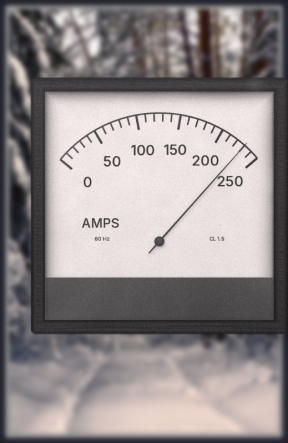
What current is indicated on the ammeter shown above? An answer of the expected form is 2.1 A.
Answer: 230 A
